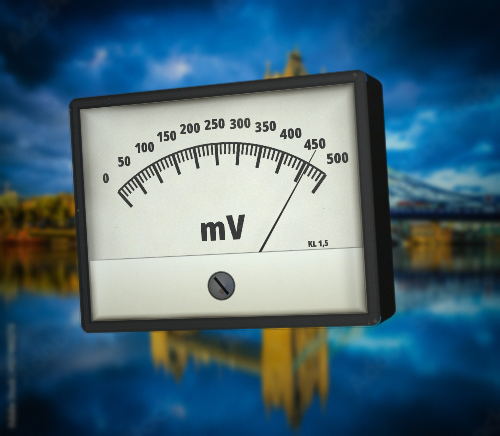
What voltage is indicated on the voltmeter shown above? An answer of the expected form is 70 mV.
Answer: 460 mV
